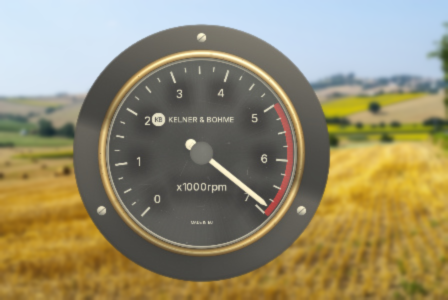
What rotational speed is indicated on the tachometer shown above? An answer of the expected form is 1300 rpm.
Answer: 6875 rpm
